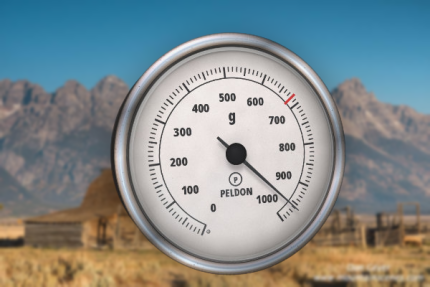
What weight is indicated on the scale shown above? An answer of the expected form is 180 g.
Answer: 960 g
